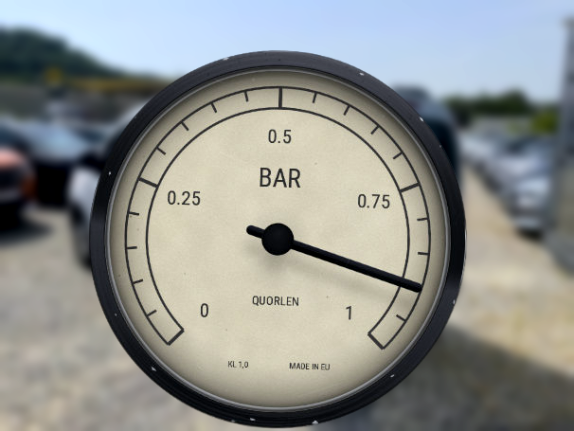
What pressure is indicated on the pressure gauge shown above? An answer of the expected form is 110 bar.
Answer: 0.9 bar
